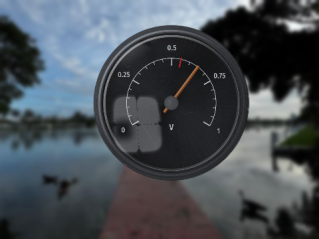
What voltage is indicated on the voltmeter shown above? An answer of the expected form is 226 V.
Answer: 0.65 V
